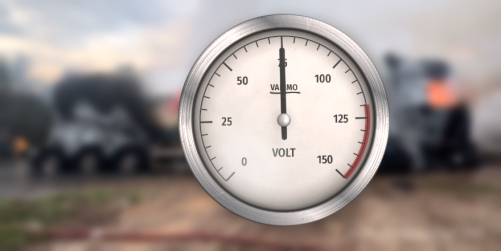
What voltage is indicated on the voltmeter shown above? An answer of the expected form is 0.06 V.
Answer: 75 V
